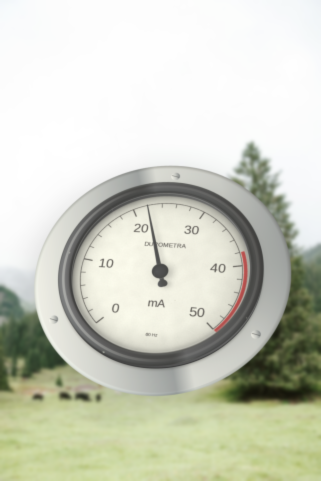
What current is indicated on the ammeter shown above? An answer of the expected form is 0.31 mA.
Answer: 22 mA
